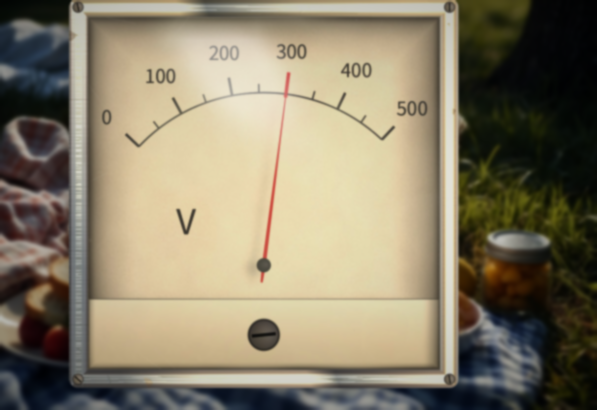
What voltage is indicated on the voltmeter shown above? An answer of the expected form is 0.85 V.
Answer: 300 V
